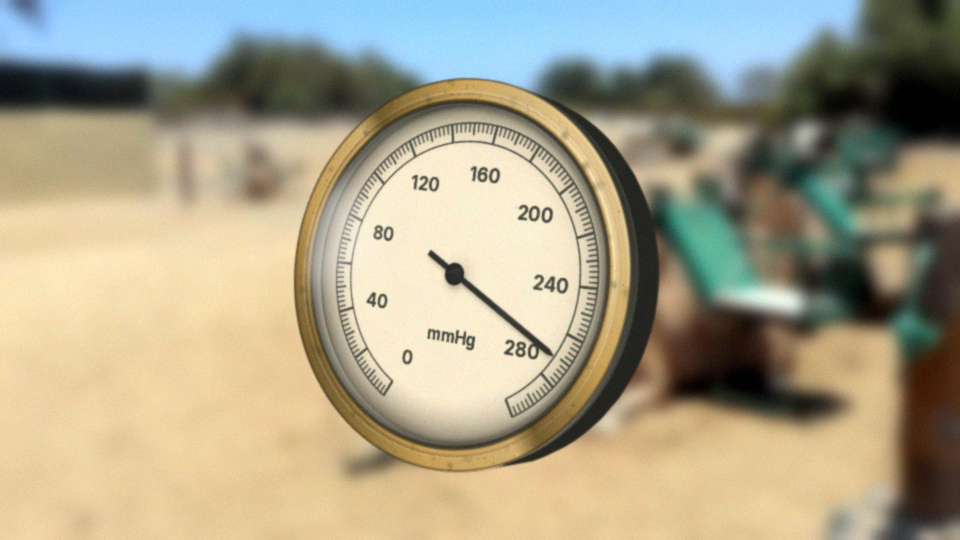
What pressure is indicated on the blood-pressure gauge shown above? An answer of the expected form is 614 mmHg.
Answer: 270 mmHg
